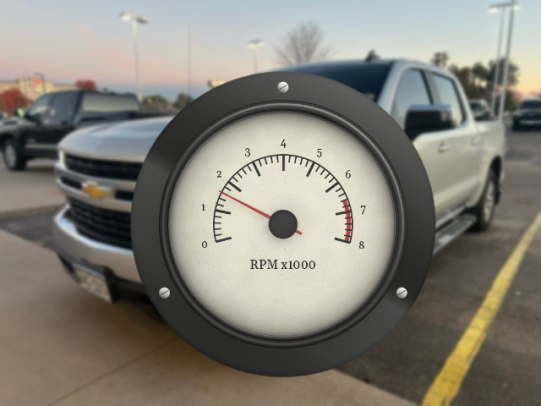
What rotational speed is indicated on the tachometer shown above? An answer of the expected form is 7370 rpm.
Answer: 1600 rpm
